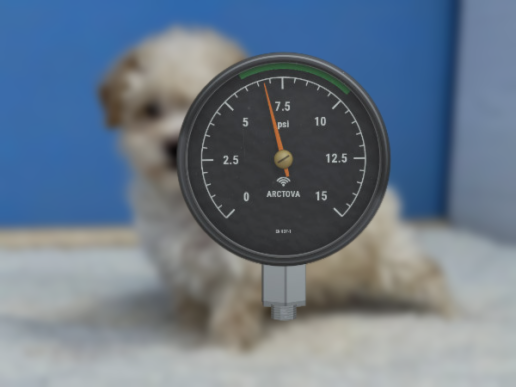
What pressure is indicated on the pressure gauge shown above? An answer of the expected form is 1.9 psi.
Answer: 6.75 psi
